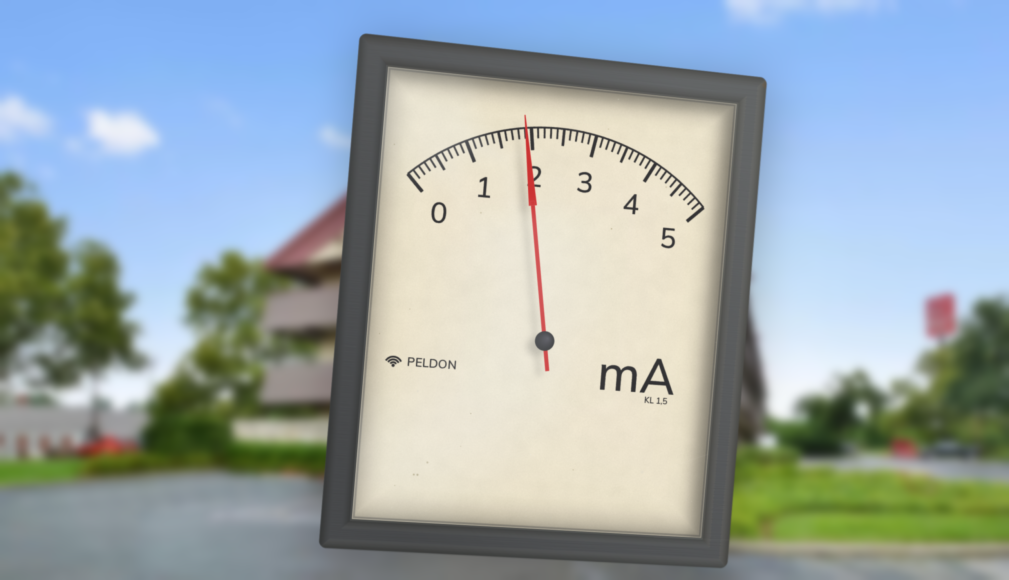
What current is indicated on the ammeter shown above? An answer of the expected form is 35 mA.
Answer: 1.9 mA
